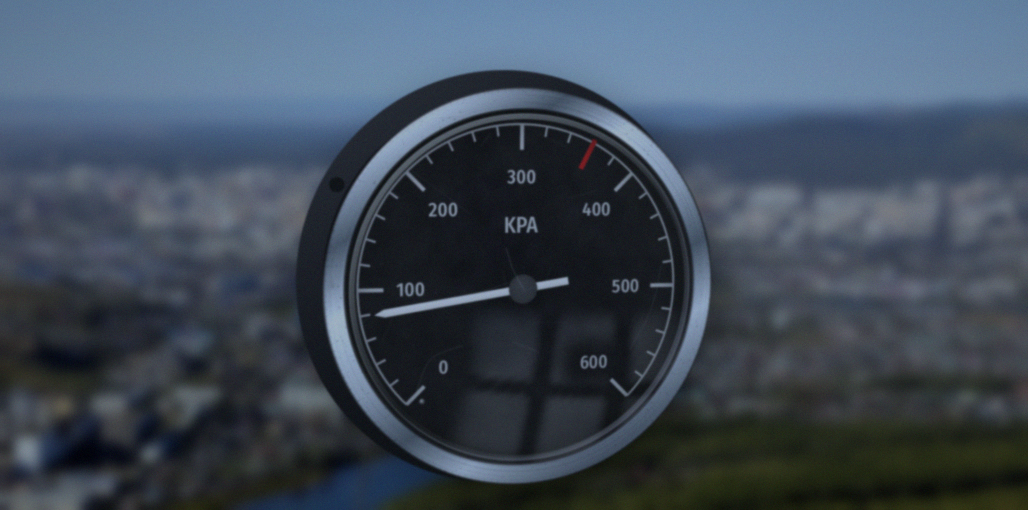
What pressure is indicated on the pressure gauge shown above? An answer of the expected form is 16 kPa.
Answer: 80 kPa
